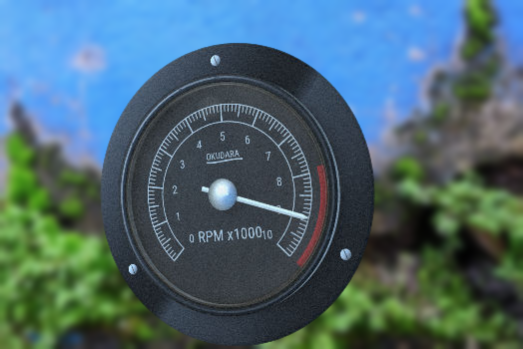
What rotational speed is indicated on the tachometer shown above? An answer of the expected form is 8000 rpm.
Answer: 9000 rpm
